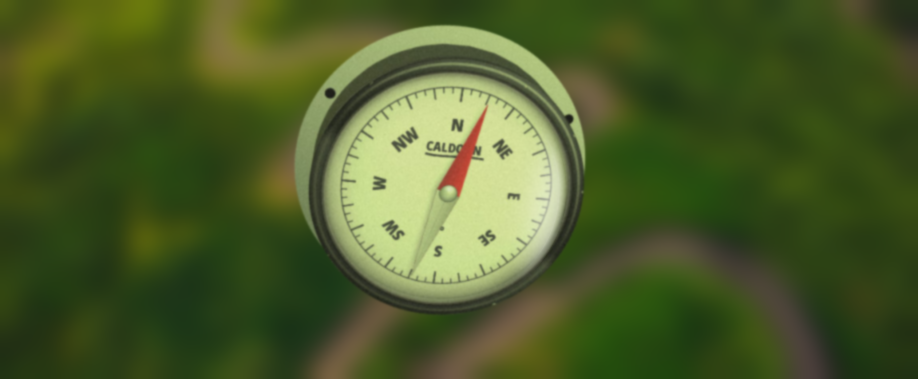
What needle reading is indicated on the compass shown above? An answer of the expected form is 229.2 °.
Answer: 15 °
